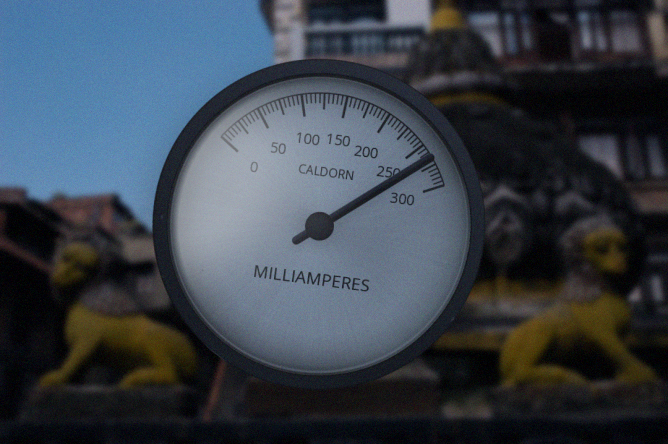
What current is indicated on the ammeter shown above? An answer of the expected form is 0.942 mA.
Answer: 265 mA
